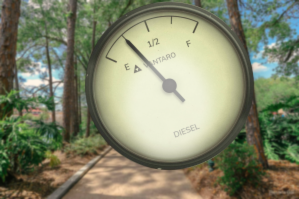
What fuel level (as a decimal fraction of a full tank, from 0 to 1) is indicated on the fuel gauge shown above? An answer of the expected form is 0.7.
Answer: 0.25
